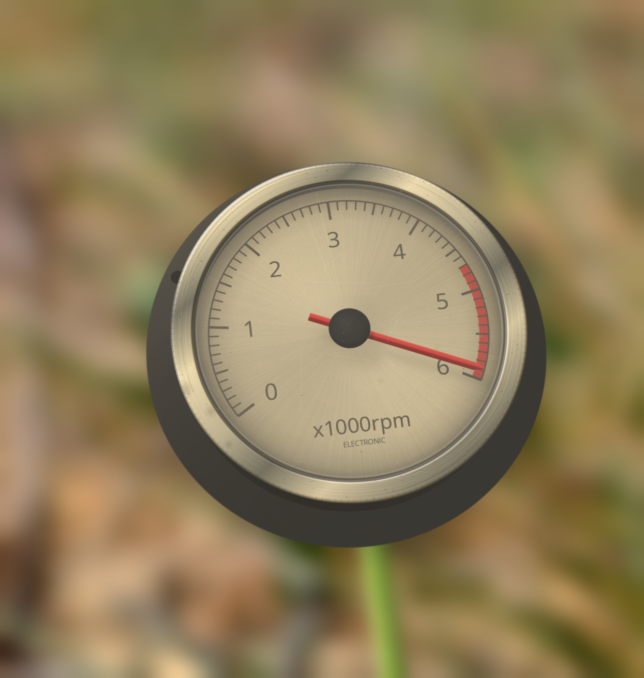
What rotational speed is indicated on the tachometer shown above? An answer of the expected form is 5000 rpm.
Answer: 5900 rpm
